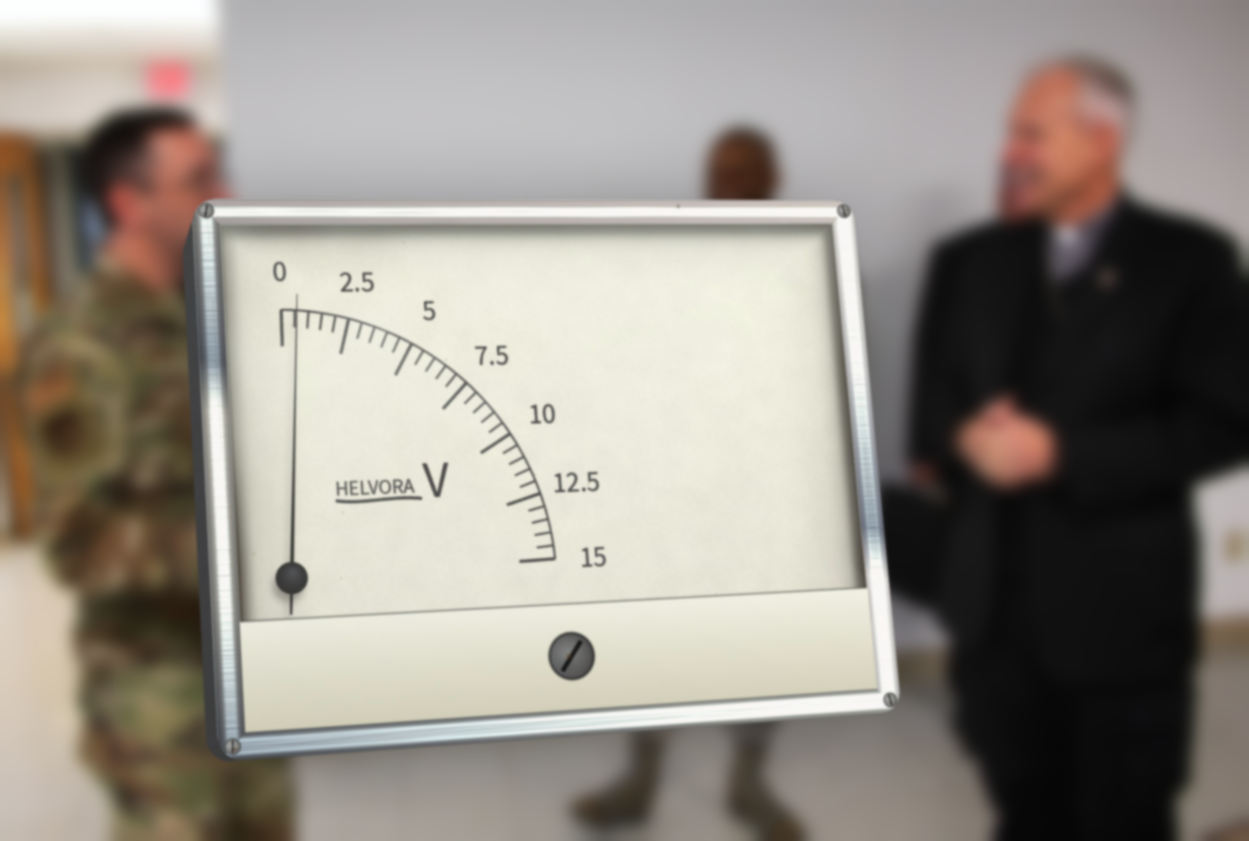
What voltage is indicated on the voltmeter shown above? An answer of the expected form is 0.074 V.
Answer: 0.5 V
